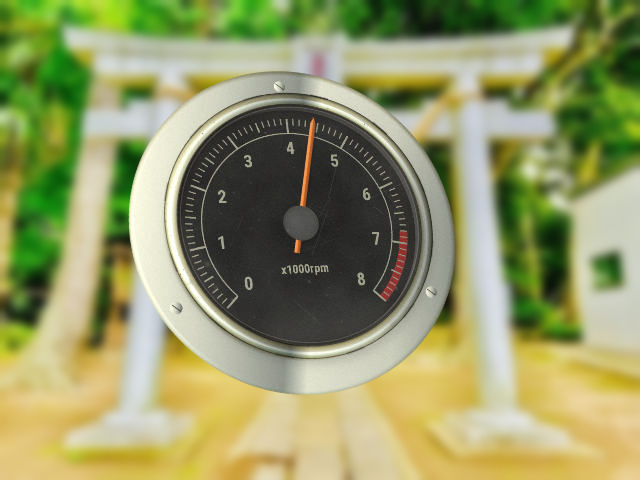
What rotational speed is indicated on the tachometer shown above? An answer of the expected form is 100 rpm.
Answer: 4400 rpm
